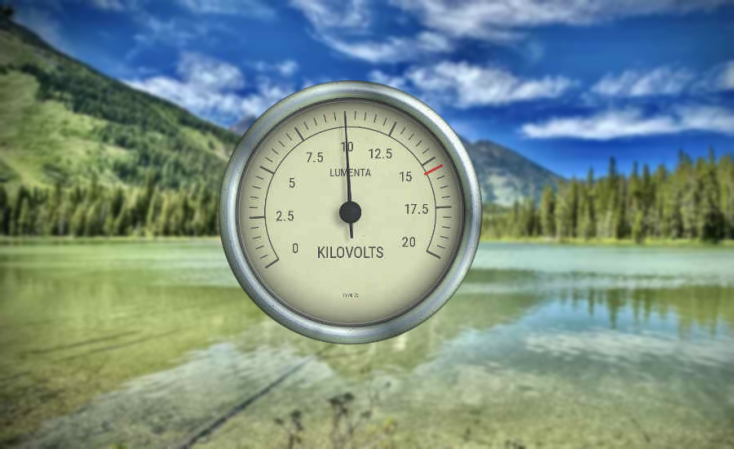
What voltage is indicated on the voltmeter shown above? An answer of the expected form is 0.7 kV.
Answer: 10 kV
